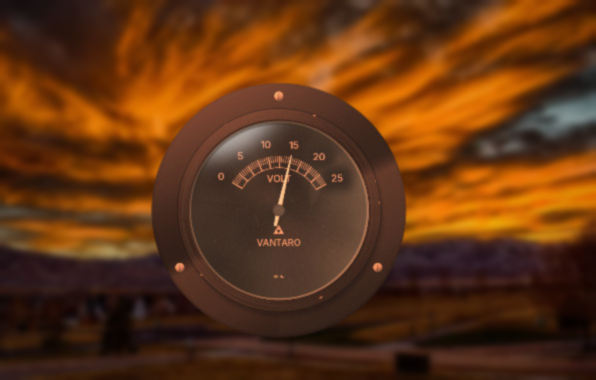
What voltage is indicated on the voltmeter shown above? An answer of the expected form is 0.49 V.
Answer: 15 V
